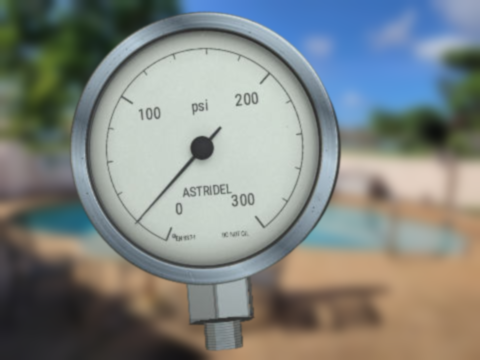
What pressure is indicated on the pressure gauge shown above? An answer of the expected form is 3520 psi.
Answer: 20 psi
